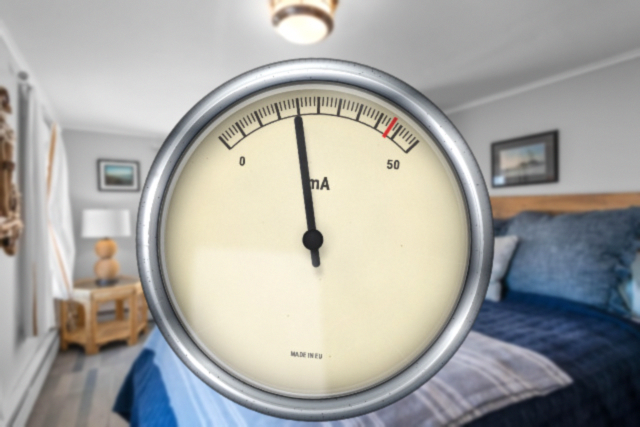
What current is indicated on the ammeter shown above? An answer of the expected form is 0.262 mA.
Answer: 20 mA
